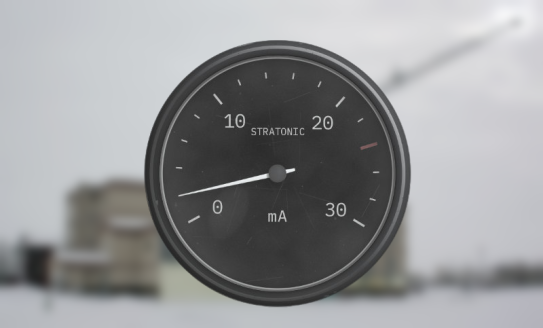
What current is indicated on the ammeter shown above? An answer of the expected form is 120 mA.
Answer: 2 mA
